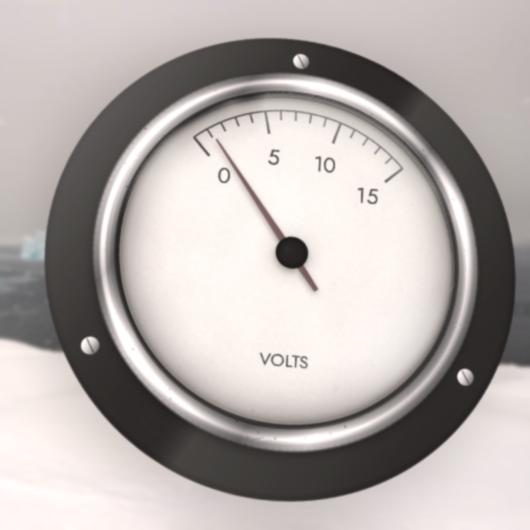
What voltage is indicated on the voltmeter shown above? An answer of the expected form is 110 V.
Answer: 1 V
